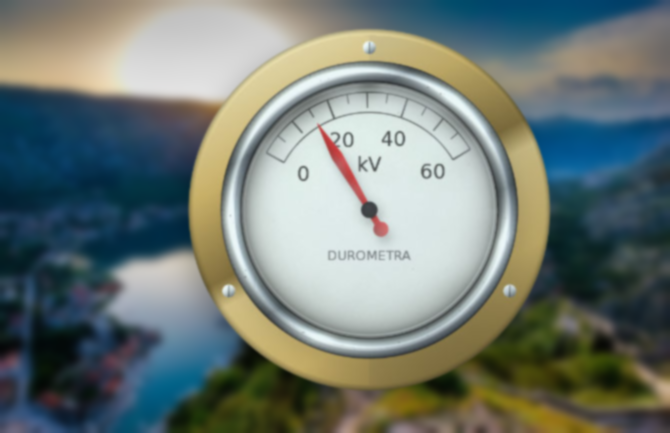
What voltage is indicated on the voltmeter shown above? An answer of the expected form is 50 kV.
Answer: 15 kV
